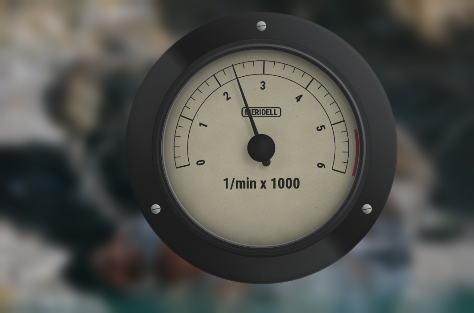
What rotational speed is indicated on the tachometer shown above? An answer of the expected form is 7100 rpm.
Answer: 2400 rpm
